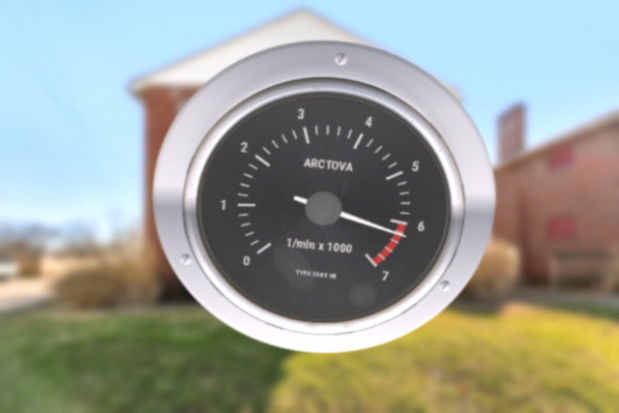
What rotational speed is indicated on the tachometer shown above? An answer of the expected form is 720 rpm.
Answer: 6200 rpm
